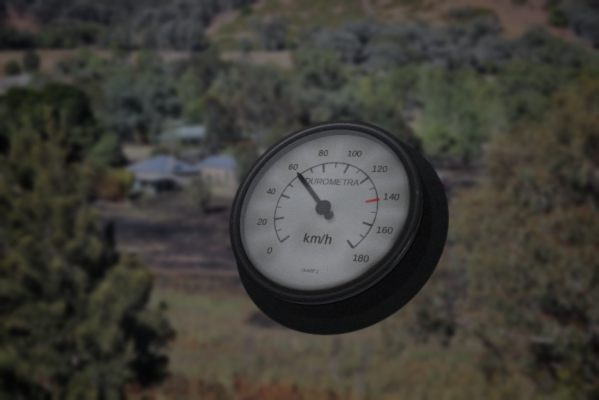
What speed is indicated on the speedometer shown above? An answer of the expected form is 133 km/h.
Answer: 60 km/h
